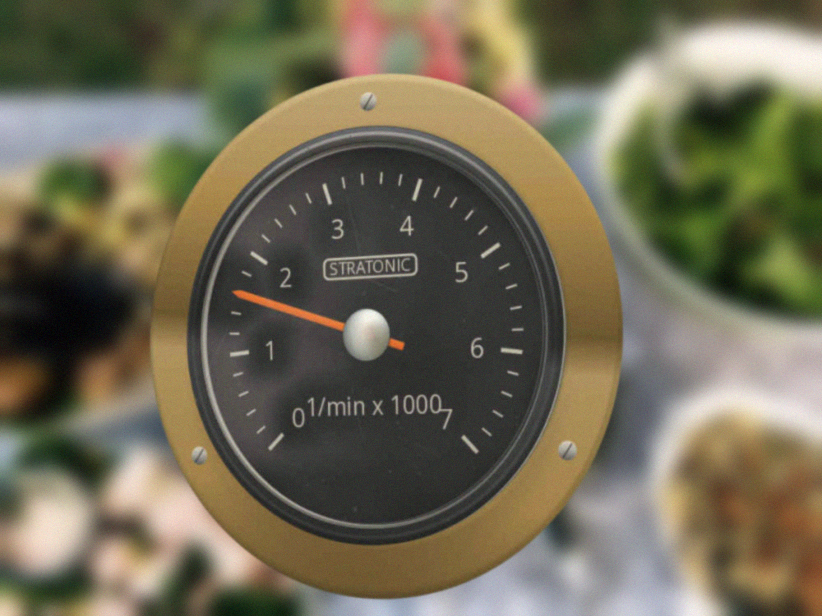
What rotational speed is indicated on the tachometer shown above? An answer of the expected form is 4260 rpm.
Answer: 1600 rpm
